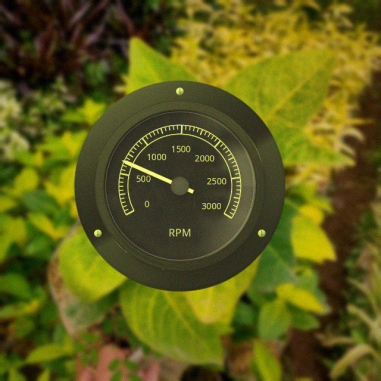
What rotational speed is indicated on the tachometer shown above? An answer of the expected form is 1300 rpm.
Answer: 650 rpm
